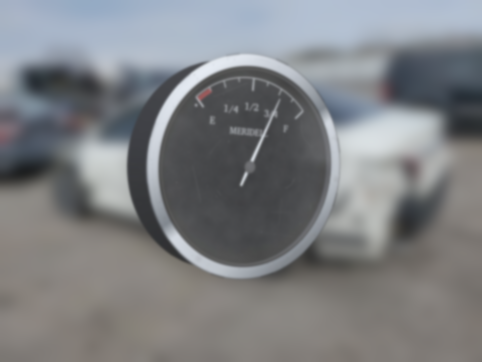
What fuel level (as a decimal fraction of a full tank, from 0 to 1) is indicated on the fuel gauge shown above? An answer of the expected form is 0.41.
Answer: 0.75
